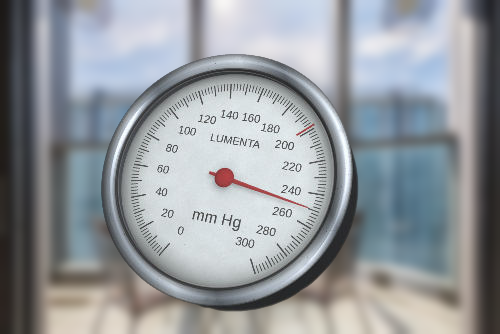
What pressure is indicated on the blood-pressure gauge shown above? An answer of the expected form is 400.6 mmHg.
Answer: 250 mmHg
